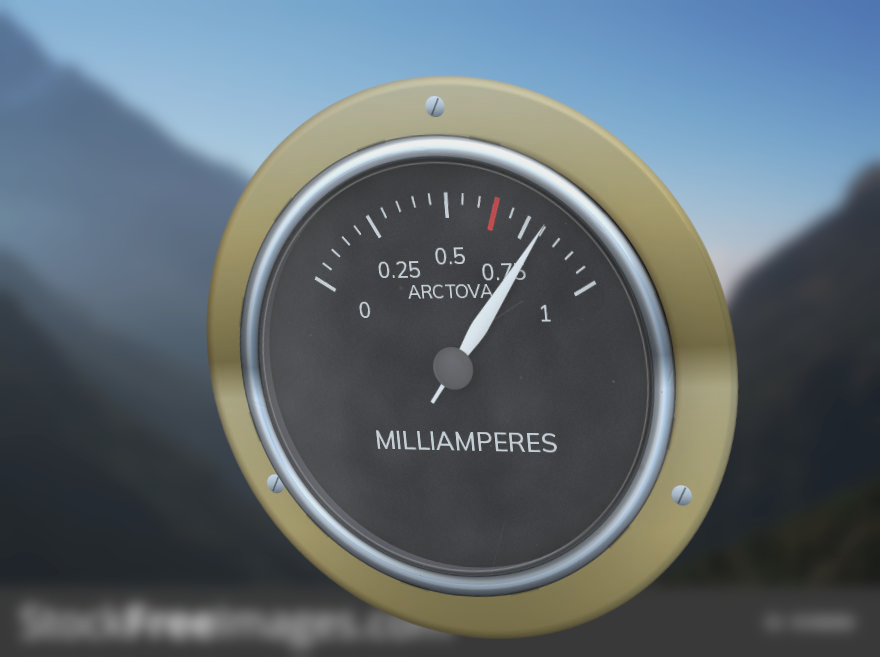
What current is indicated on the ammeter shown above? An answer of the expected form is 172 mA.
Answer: 0.8 mA
